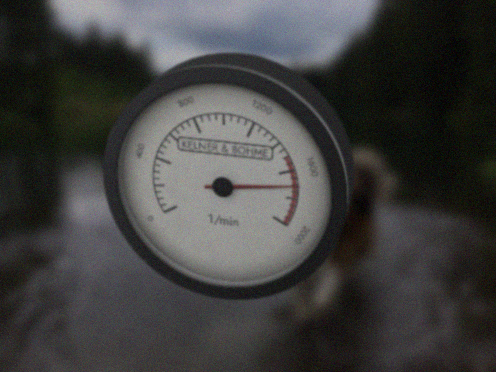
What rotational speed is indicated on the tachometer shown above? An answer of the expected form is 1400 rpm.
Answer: 1700 rpm
